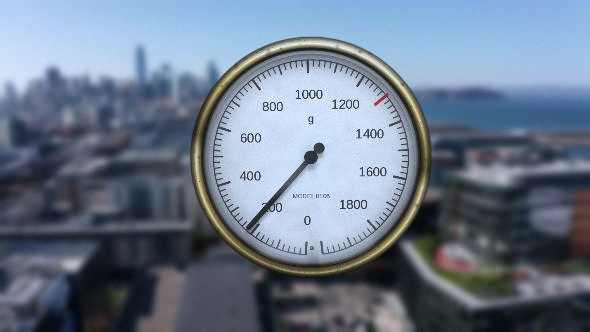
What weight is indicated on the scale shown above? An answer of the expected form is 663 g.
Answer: 220 g
